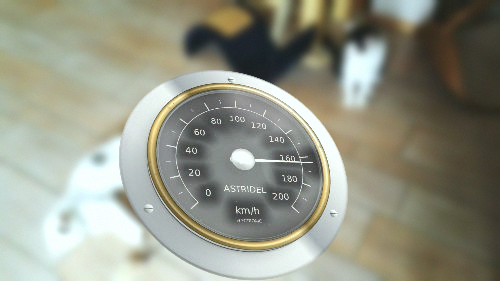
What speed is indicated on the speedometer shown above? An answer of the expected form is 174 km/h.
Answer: 165 km/h
